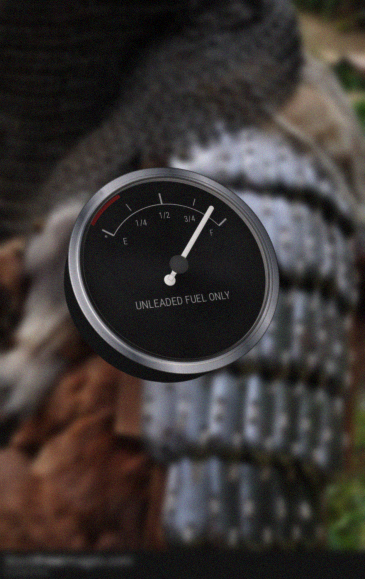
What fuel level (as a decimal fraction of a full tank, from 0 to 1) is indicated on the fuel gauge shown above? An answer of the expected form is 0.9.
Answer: 0.875
